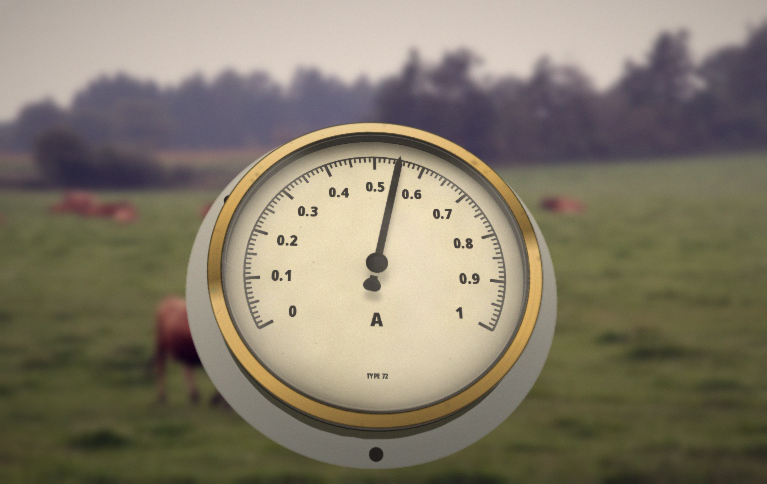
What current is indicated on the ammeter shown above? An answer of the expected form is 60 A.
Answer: 0.55 A
